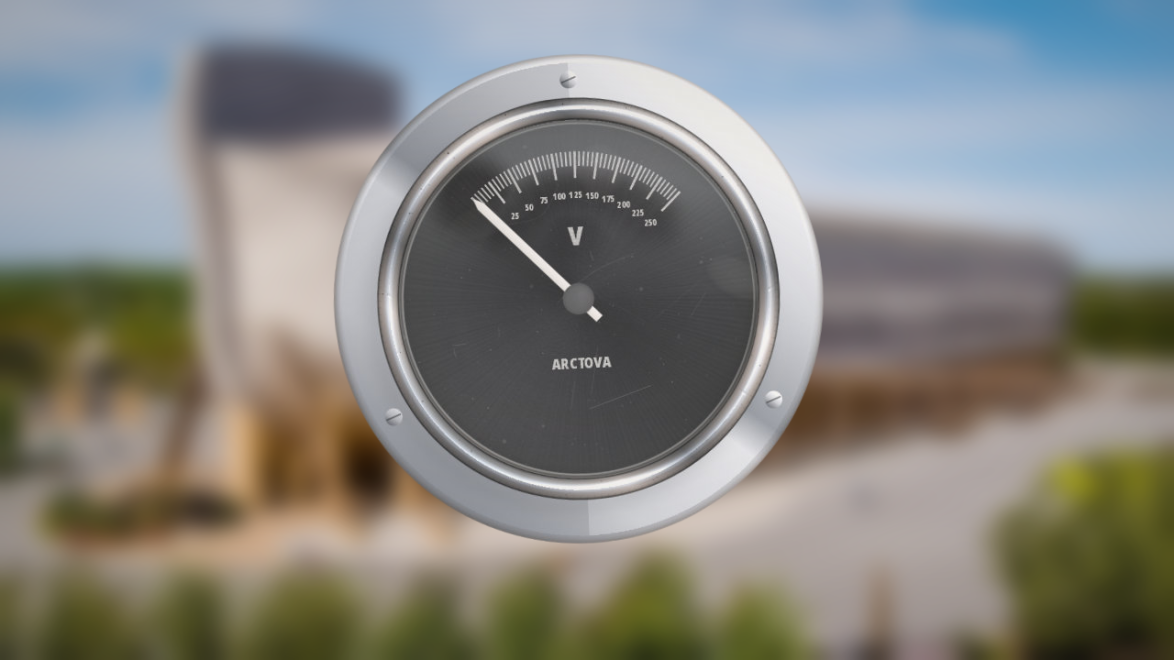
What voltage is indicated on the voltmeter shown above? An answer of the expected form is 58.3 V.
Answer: 0 V
